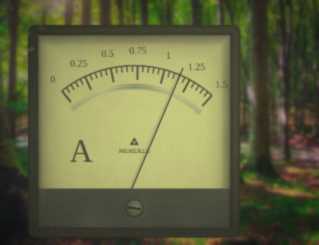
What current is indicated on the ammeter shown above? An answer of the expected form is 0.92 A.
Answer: 1.15 A
